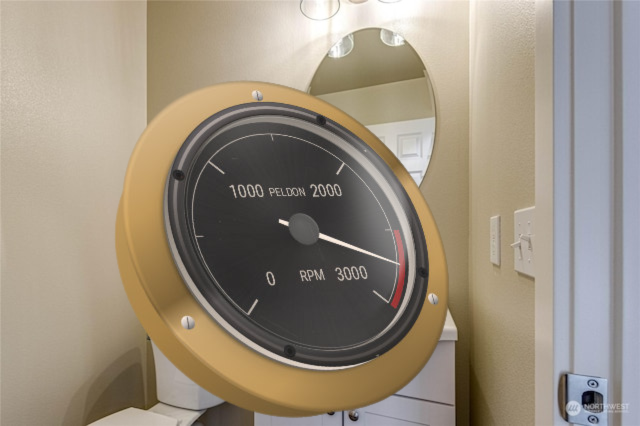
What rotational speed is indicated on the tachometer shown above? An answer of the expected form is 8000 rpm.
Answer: 2750 rpm
